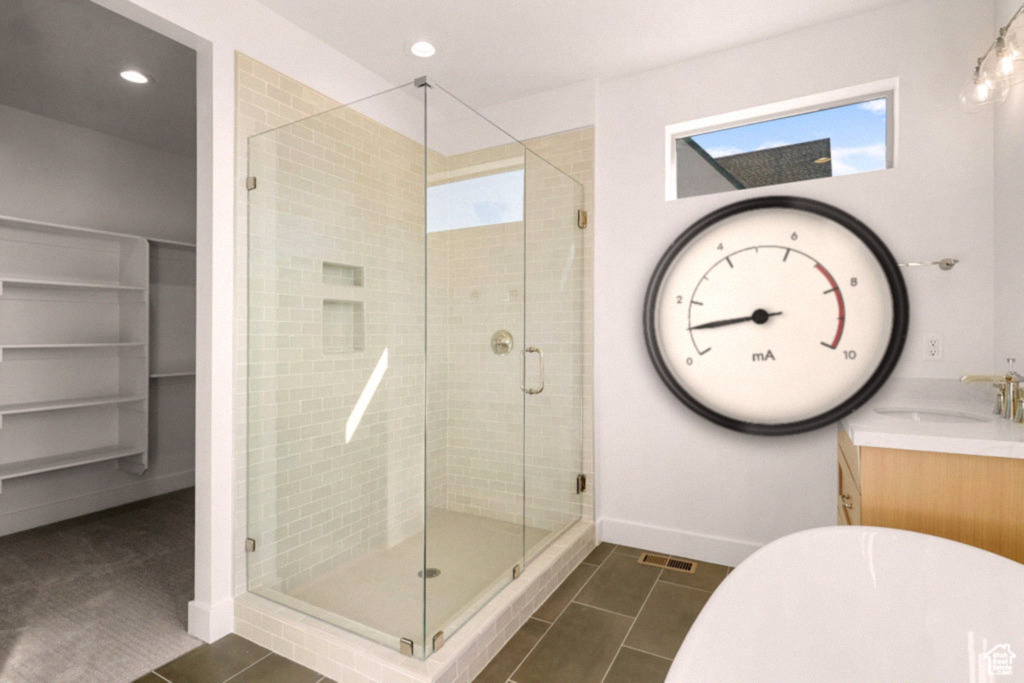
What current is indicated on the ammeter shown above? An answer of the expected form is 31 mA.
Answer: 1 mA
